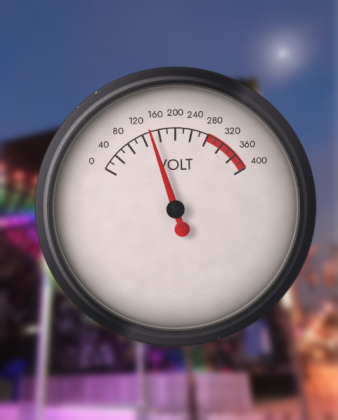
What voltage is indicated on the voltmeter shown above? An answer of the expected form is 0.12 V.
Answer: 140 V
